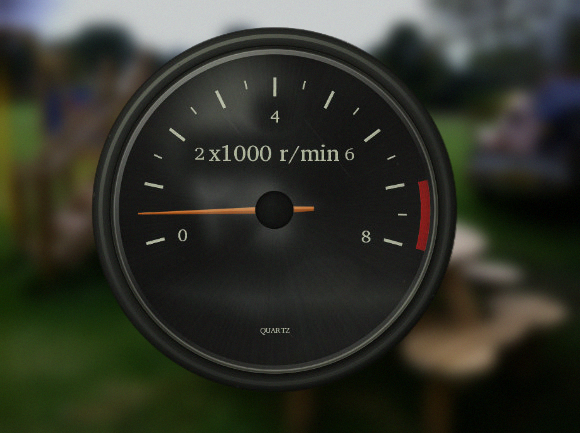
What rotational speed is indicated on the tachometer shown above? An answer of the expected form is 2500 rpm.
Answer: 500 rpm
